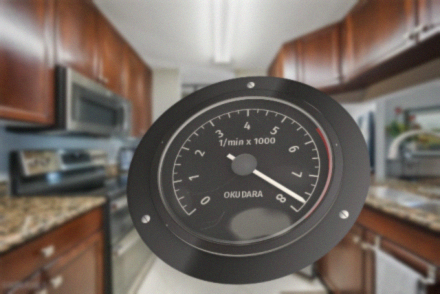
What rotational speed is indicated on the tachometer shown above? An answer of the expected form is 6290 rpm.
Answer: 7750 rpm
